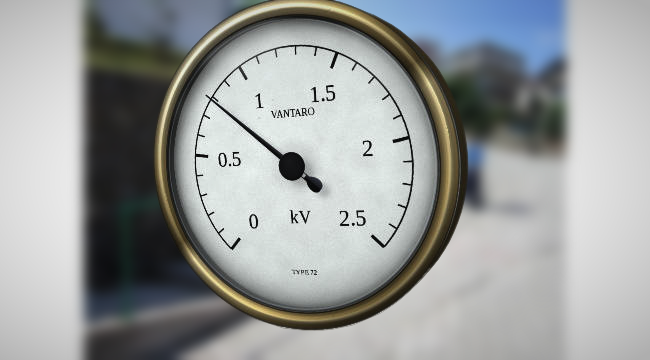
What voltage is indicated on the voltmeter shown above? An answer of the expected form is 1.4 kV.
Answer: 0.8 kV
